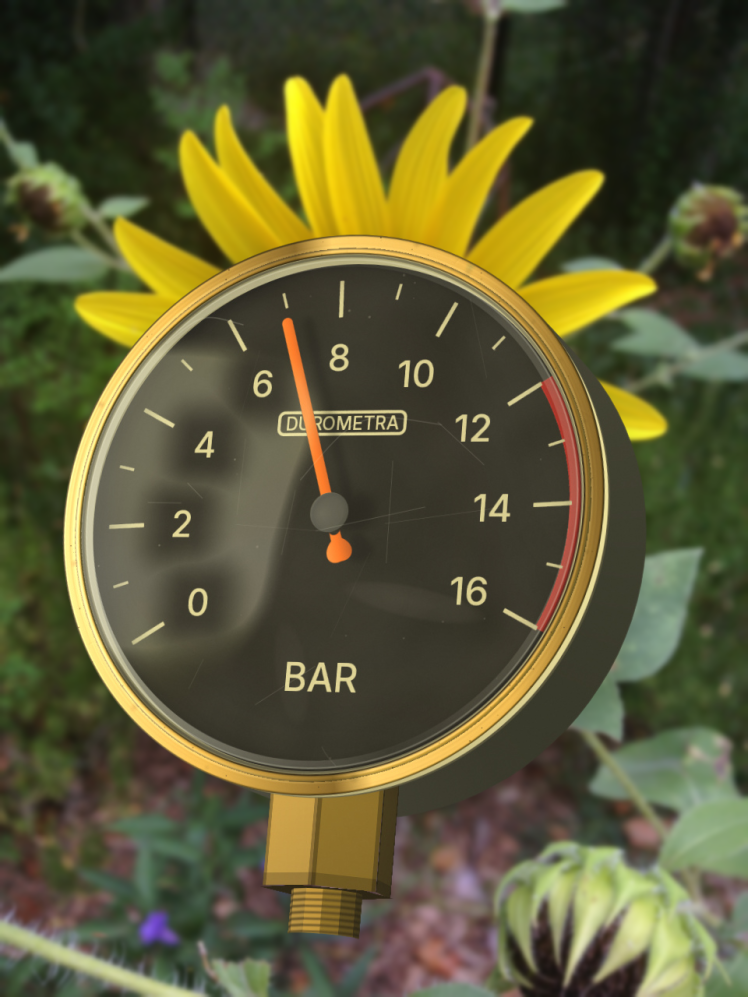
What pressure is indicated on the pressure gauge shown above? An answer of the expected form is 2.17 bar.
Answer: 7 bar
